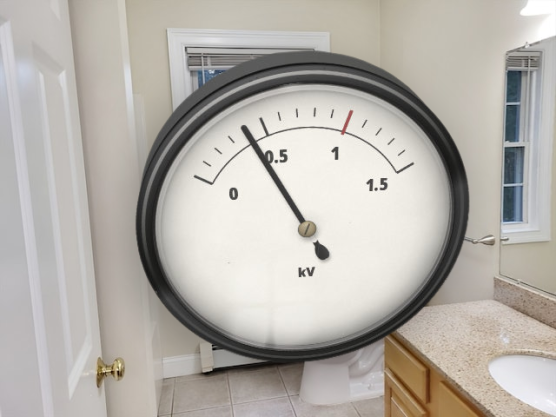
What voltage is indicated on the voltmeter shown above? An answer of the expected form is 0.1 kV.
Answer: 0.4 kV
